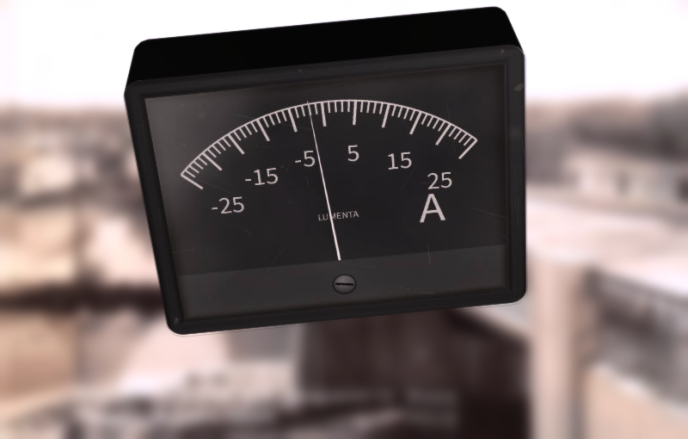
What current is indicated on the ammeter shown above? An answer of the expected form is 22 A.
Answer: -2 A
